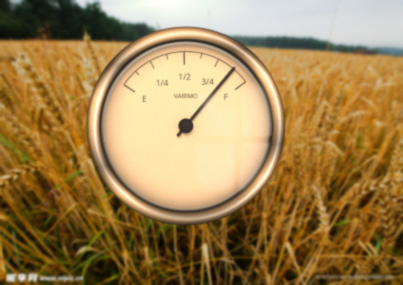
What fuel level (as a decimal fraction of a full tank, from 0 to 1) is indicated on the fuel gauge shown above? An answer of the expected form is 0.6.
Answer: 0.875
